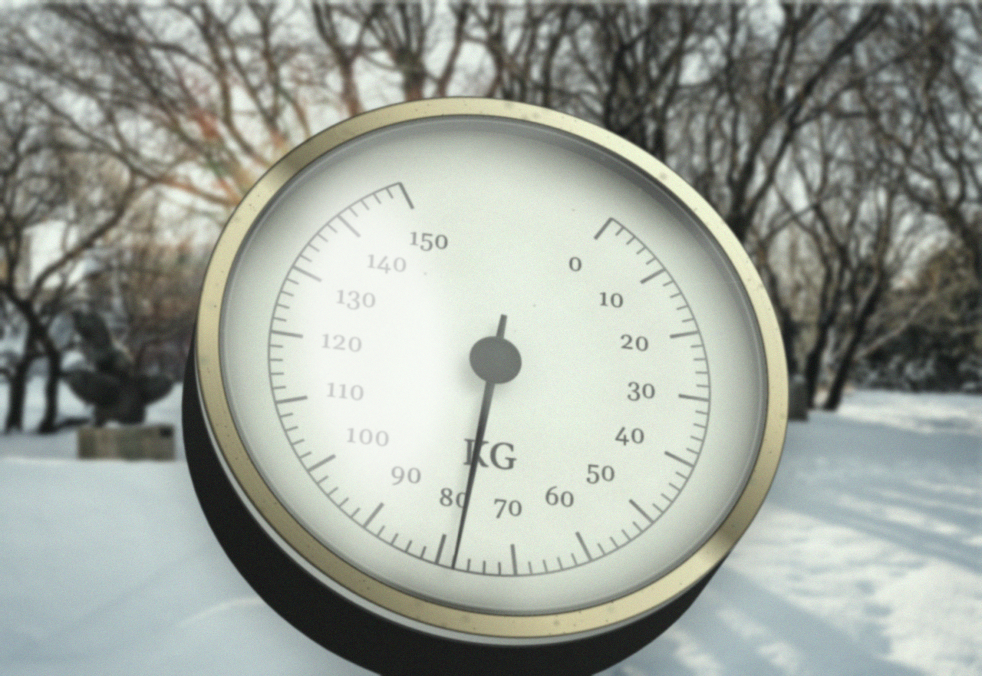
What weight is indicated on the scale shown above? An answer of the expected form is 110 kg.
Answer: 78 kg
